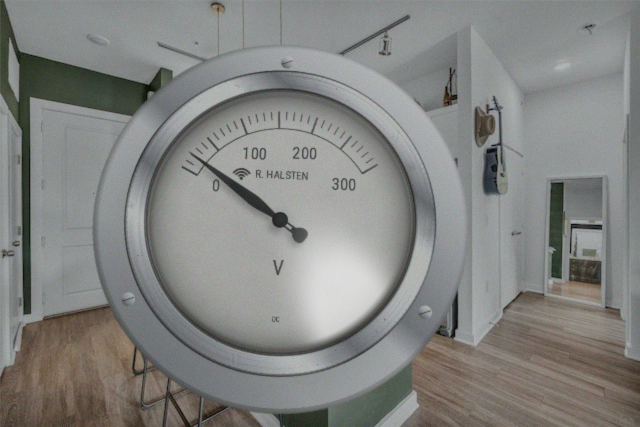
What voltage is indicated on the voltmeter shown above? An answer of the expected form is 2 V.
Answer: 20 V
